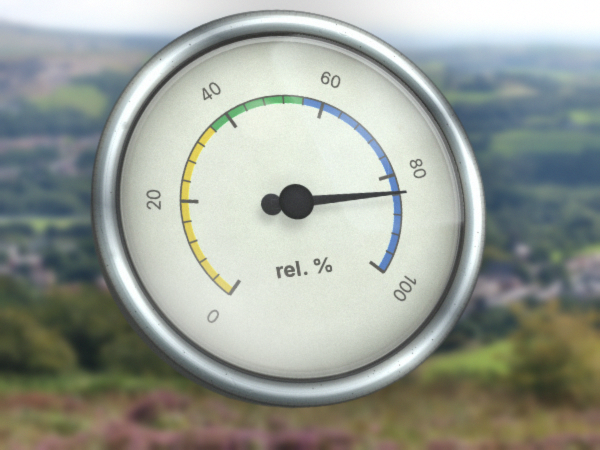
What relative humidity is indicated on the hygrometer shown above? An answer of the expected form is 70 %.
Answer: 84 %
